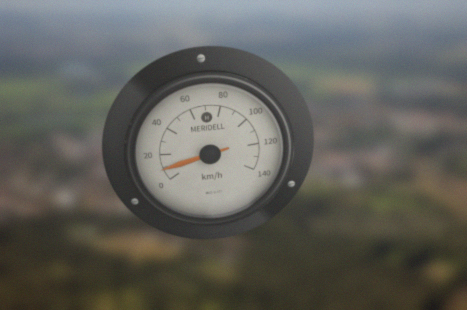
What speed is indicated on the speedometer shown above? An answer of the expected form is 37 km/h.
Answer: 10 km/h
